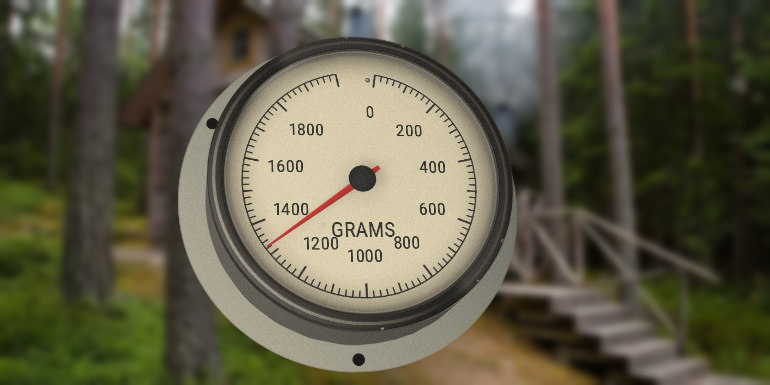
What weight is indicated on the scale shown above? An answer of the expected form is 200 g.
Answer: 1320 g
